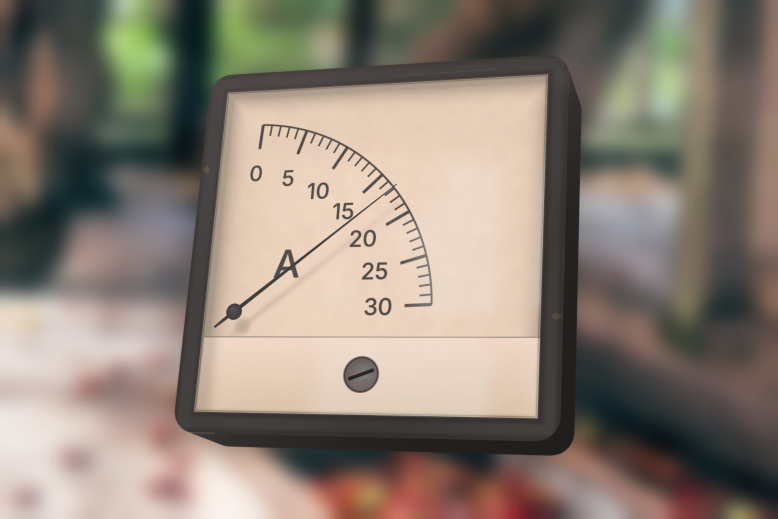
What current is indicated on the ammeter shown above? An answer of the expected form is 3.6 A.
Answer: 17 A
